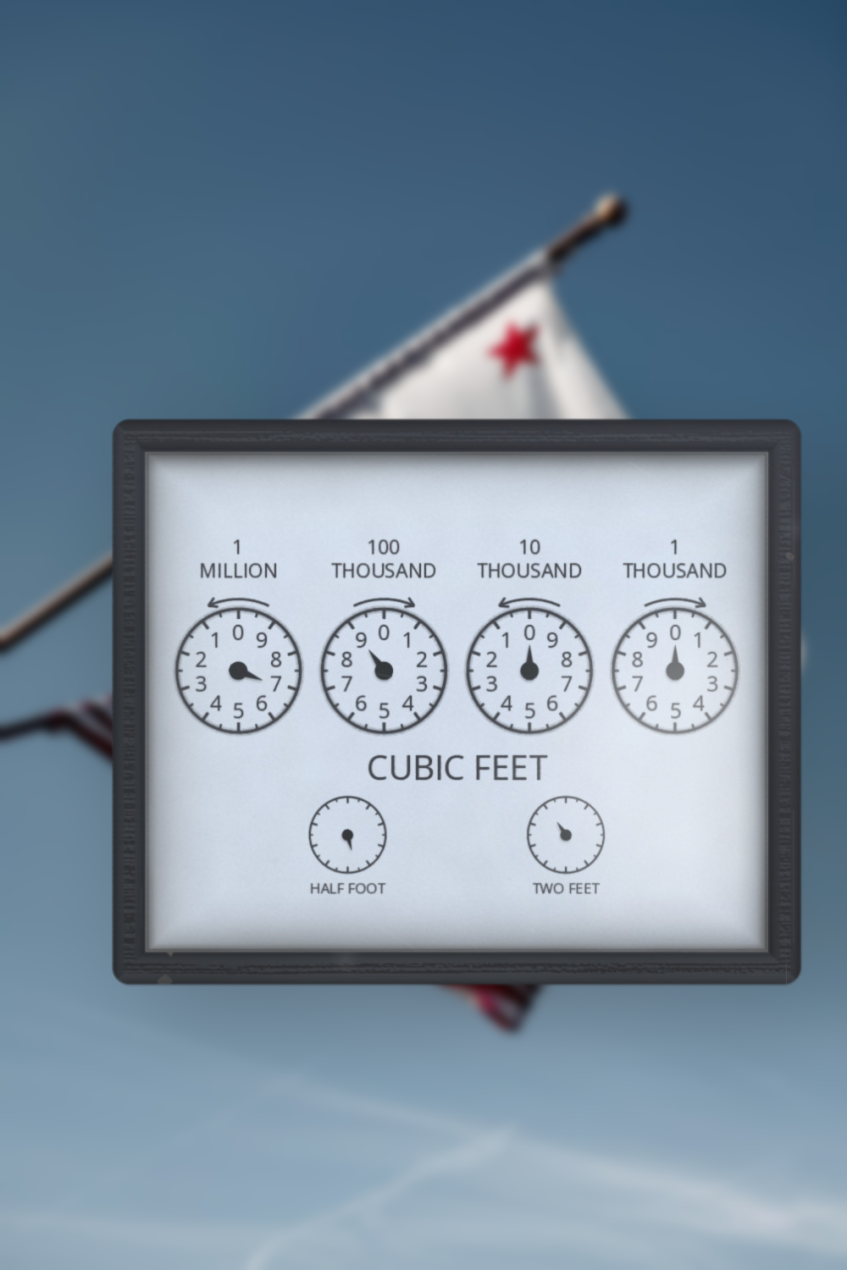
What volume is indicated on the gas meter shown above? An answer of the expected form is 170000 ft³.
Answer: 690000 ft³
